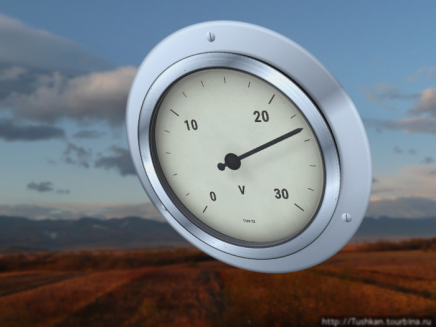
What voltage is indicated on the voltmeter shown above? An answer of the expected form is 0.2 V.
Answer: 23 V
